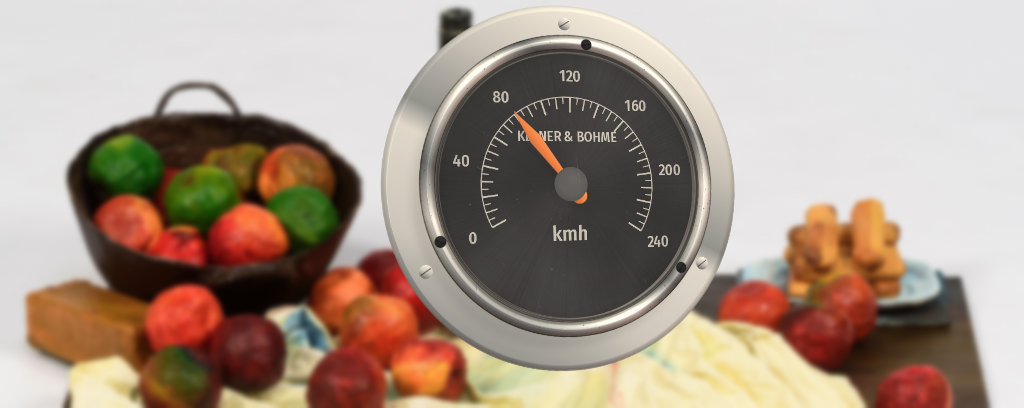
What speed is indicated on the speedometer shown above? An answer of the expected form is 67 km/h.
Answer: 80 km/h
